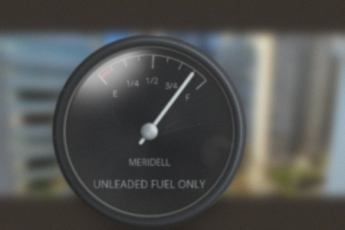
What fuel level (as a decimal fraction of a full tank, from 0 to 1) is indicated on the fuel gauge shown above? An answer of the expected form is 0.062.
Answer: 0.875
